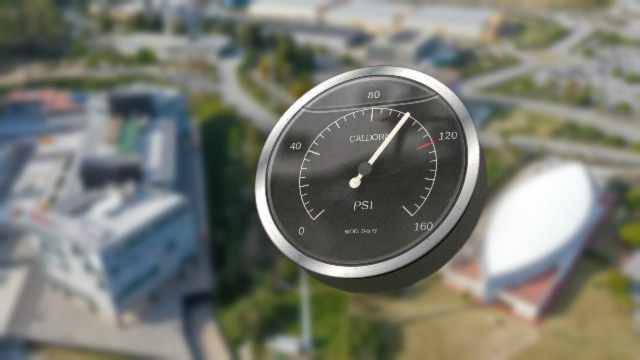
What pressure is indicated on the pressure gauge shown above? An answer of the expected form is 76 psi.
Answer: 100 psi
